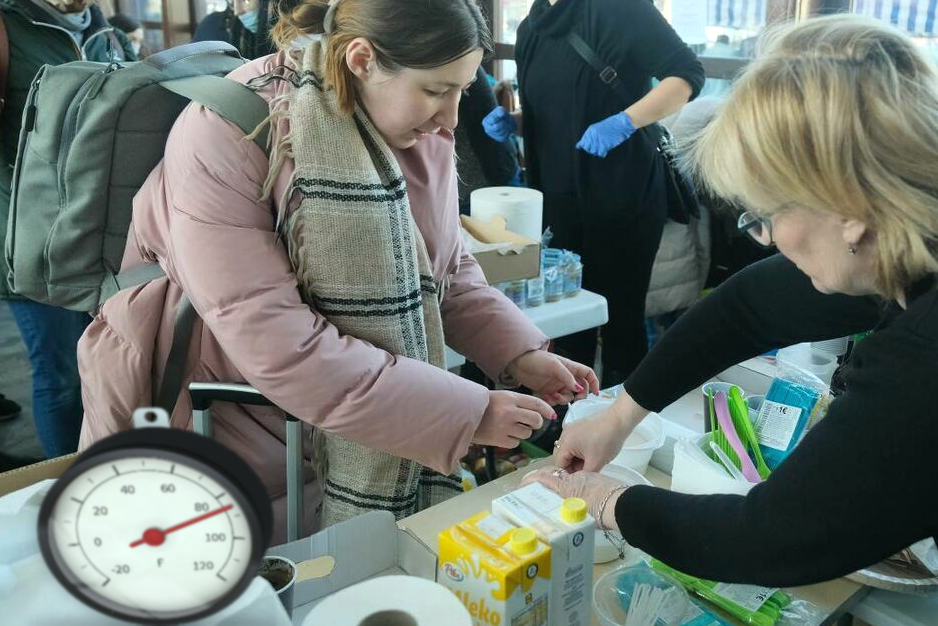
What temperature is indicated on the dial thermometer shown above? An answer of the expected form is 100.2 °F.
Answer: 85 °F
